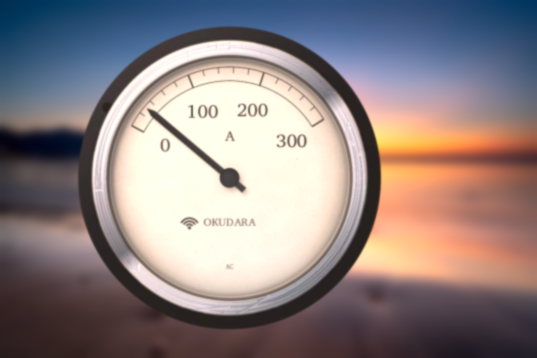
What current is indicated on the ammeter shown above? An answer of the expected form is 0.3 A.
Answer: 30 A
